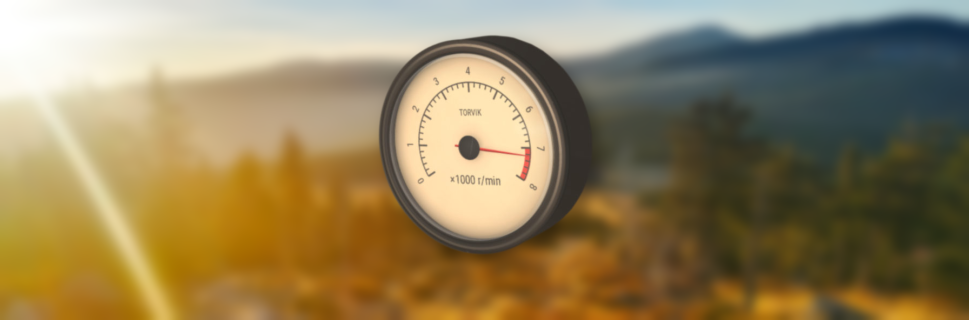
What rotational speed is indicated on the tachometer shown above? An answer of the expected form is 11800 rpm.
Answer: 7200 rpm
